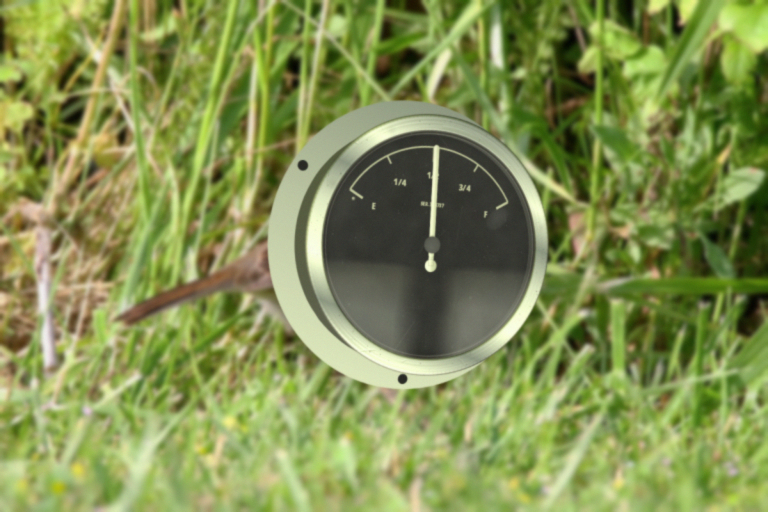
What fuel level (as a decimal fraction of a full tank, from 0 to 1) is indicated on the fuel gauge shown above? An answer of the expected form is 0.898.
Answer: 0.5
